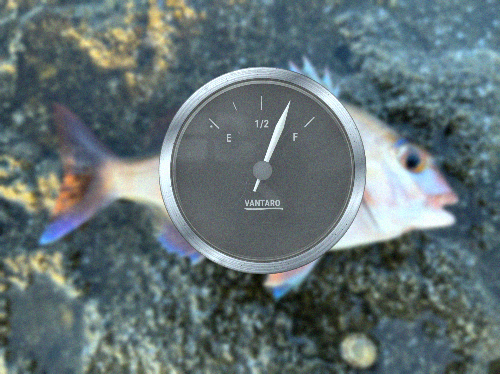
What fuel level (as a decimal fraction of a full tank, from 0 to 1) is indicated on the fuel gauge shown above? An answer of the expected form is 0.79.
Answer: 0.75
